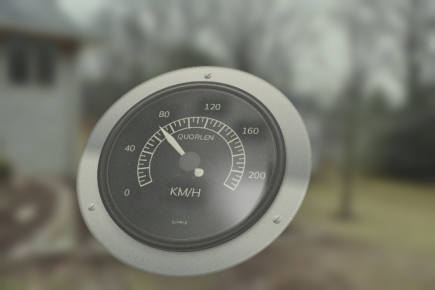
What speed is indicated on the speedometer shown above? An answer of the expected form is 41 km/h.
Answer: 70 km/h
